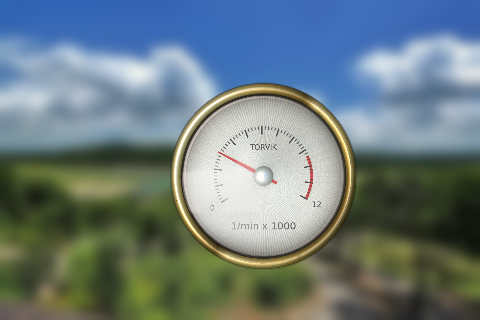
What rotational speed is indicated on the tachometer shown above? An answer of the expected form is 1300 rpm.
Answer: 3000 rpm
